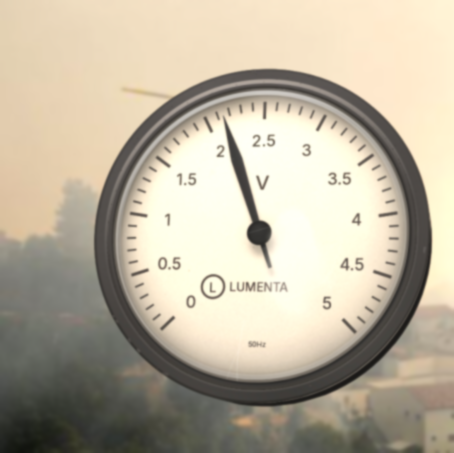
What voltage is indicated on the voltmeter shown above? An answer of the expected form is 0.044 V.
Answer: 2.15 V
